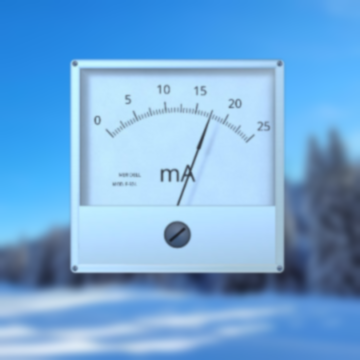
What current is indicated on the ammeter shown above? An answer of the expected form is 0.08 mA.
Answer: 17.5 mA
